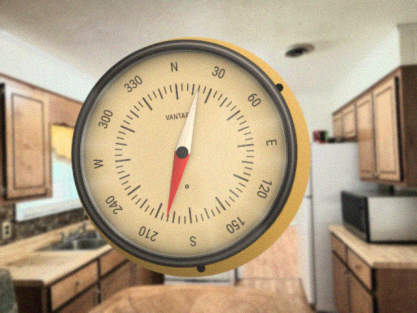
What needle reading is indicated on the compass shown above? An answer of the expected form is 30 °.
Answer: 200 °
